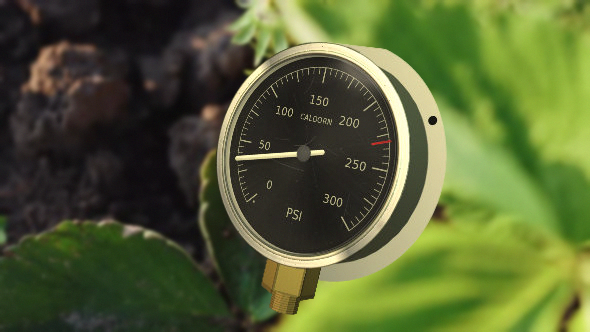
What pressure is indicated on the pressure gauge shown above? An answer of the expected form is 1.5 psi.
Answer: 35 psi
